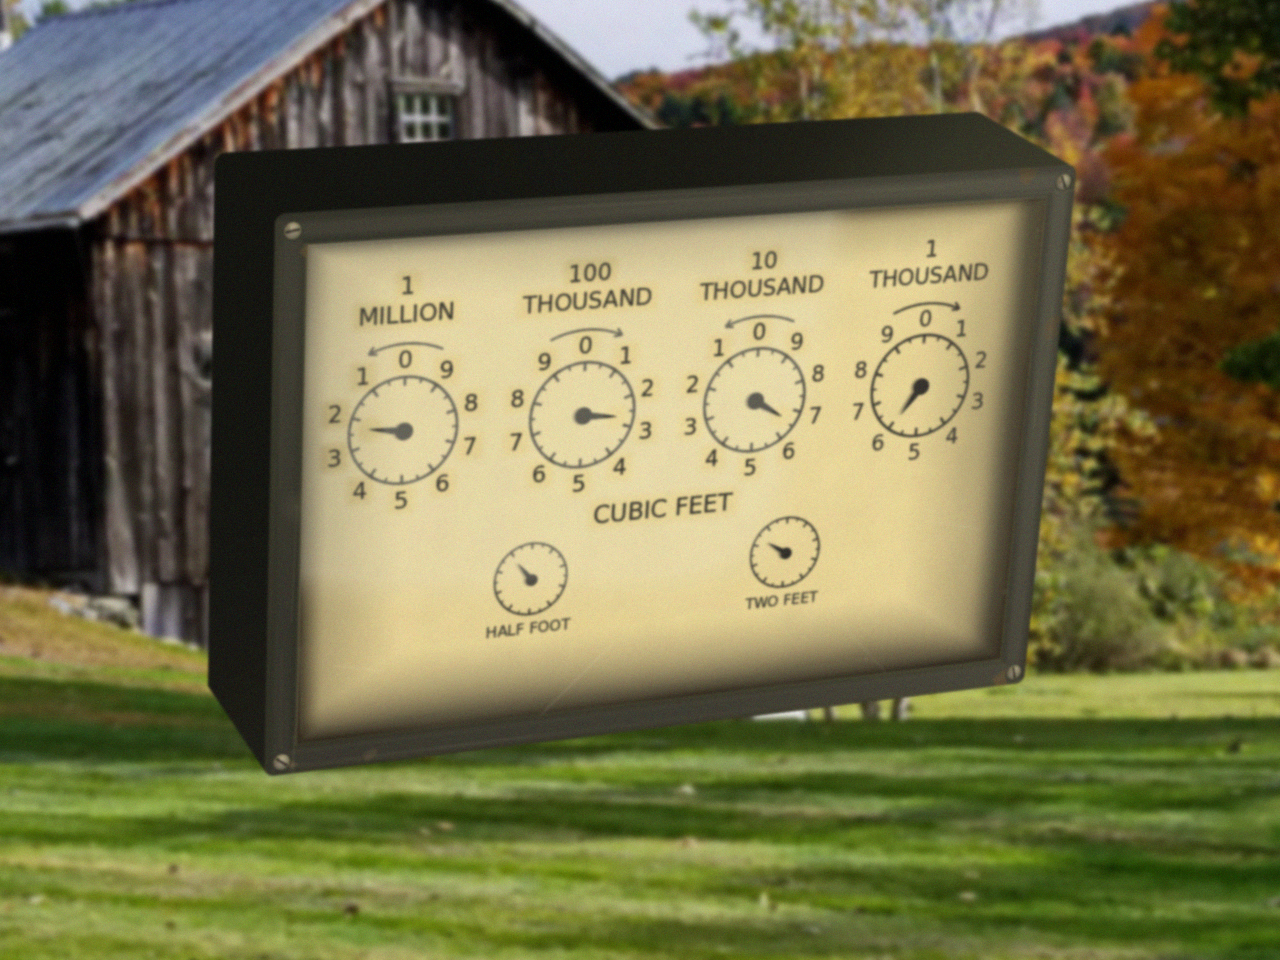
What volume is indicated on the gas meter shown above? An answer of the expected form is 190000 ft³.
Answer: 226600 ft³
